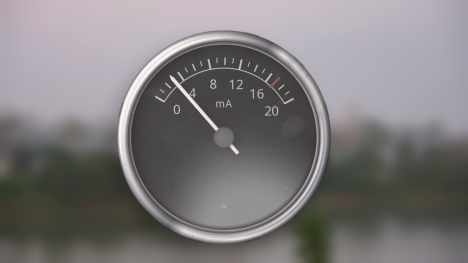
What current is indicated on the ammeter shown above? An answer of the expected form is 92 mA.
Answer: 3 mA
